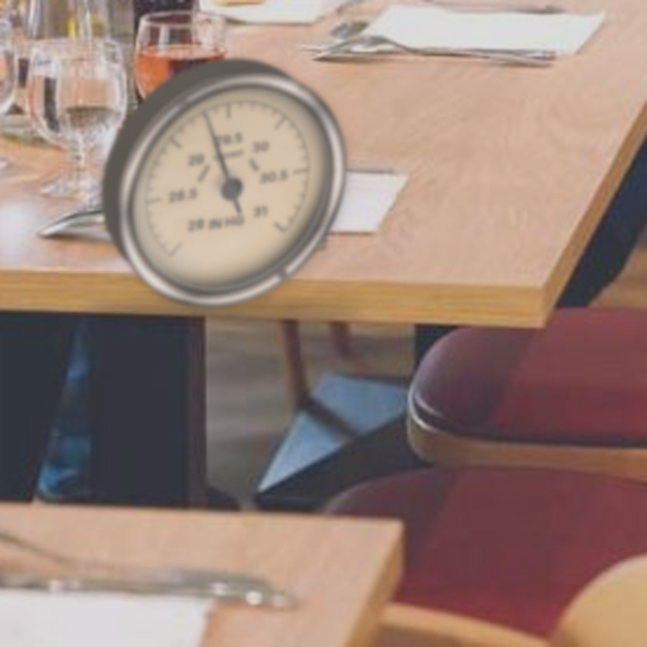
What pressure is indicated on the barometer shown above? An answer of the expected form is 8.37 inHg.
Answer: 29.3 inHg
